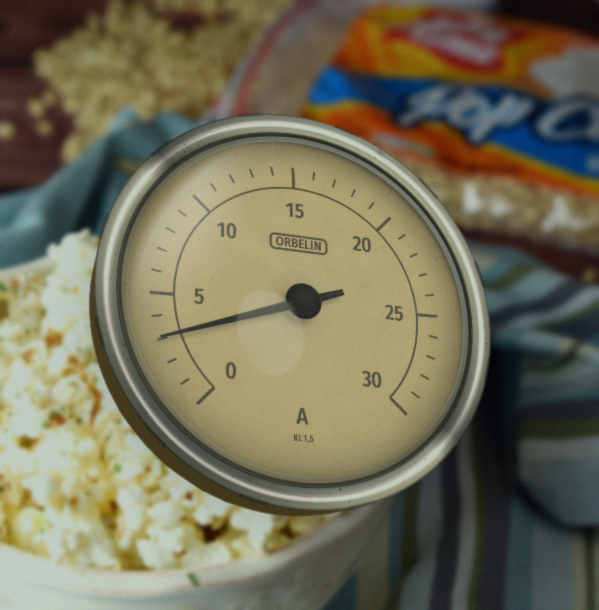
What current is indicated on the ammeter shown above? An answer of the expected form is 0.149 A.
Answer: 3 A
